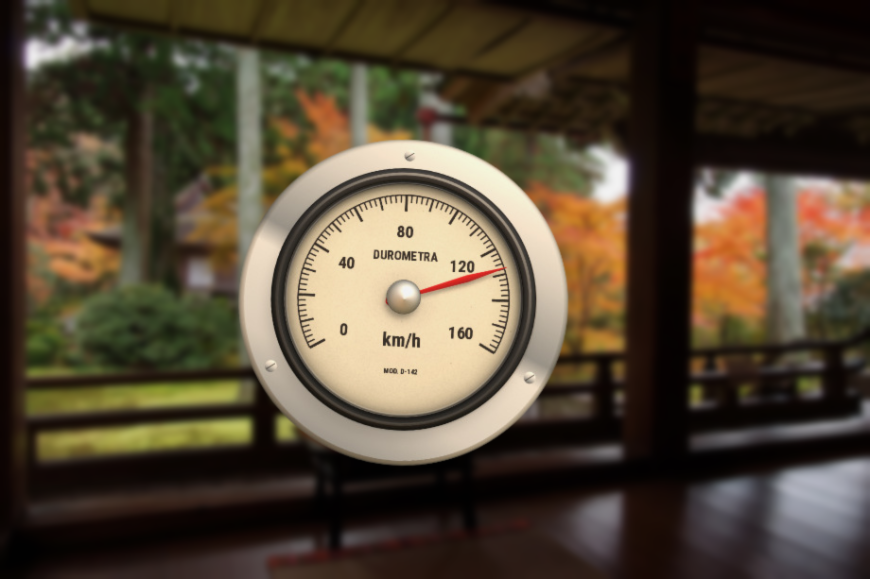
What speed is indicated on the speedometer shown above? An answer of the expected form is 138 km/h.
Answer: 128 km/h
